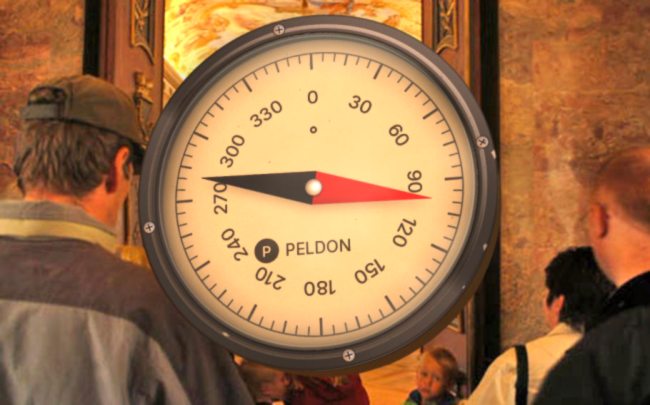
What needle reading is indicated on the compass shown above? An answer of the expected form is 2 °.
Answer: 100 °
